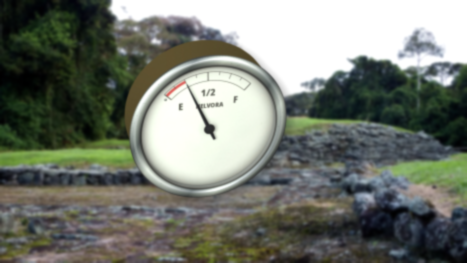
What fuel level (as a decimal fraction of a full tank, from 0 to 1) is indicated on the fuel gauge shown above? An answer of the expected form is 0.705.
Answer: 0.25
